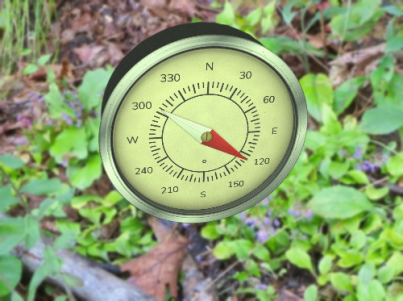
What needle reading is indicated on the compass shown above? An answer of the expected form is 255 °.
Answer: 125 °
